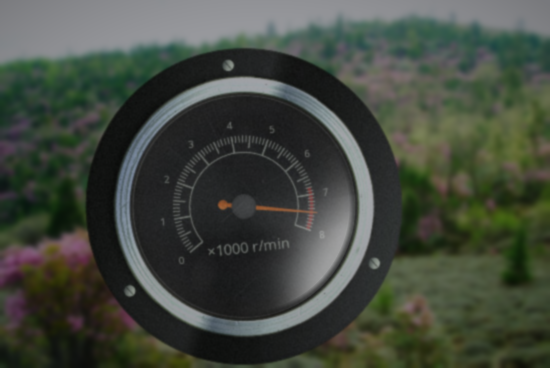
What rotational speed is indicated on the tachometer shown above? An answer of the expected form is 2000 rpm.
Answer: 7500 rpm
